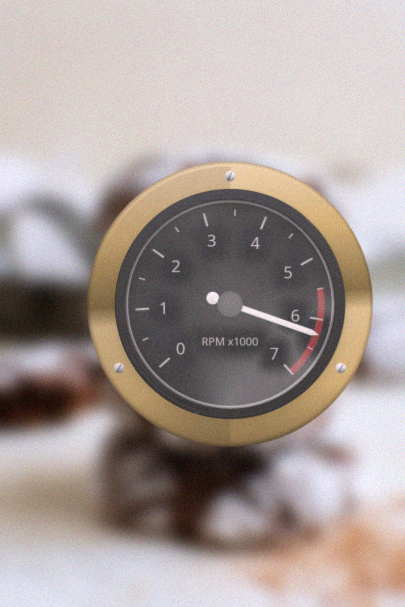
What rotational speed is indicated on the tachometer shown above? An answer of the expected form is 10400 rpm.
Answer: 6250 rpm
